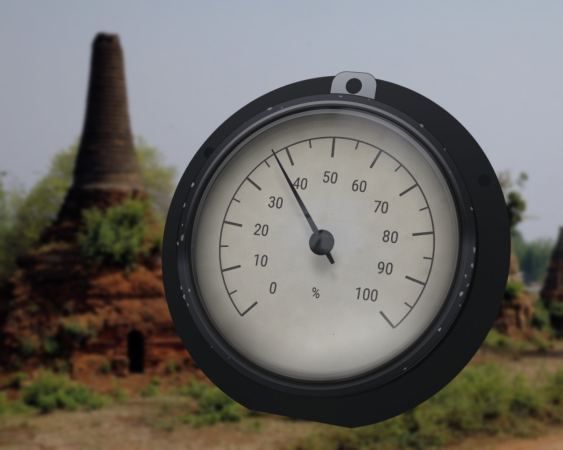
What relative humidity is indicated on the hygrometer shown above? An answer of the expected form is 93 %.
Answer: 37.5 %
